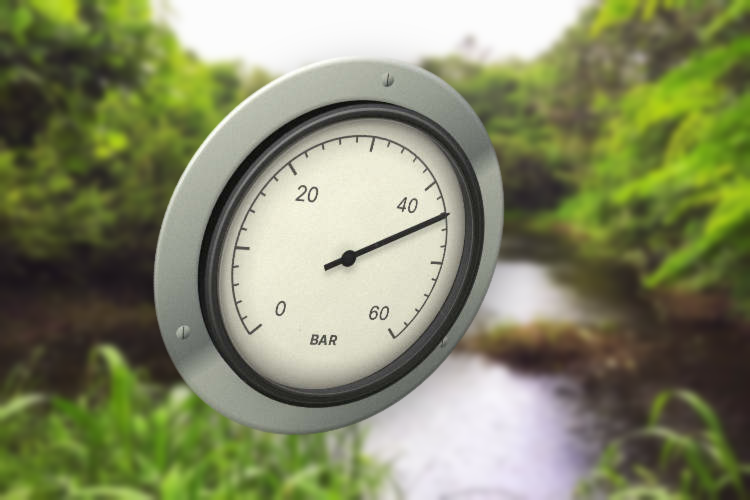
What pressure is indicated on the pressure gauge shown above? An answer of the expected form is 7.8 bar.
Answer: 44 bar
